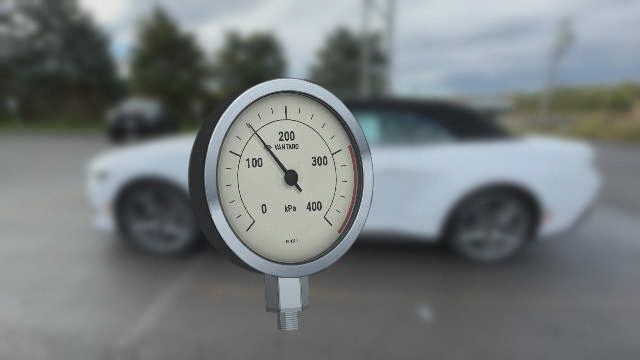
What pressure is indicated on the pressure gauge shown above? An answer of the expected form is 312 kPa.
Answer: 140 kPa
